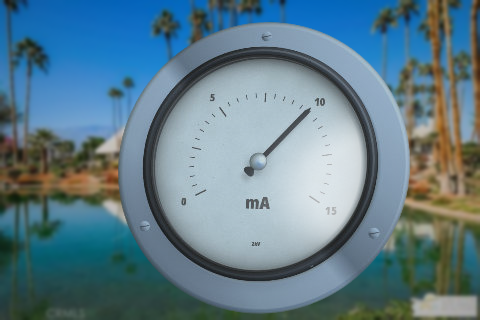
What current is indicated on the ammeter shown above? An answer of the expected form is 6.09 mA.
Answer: 10 mA
